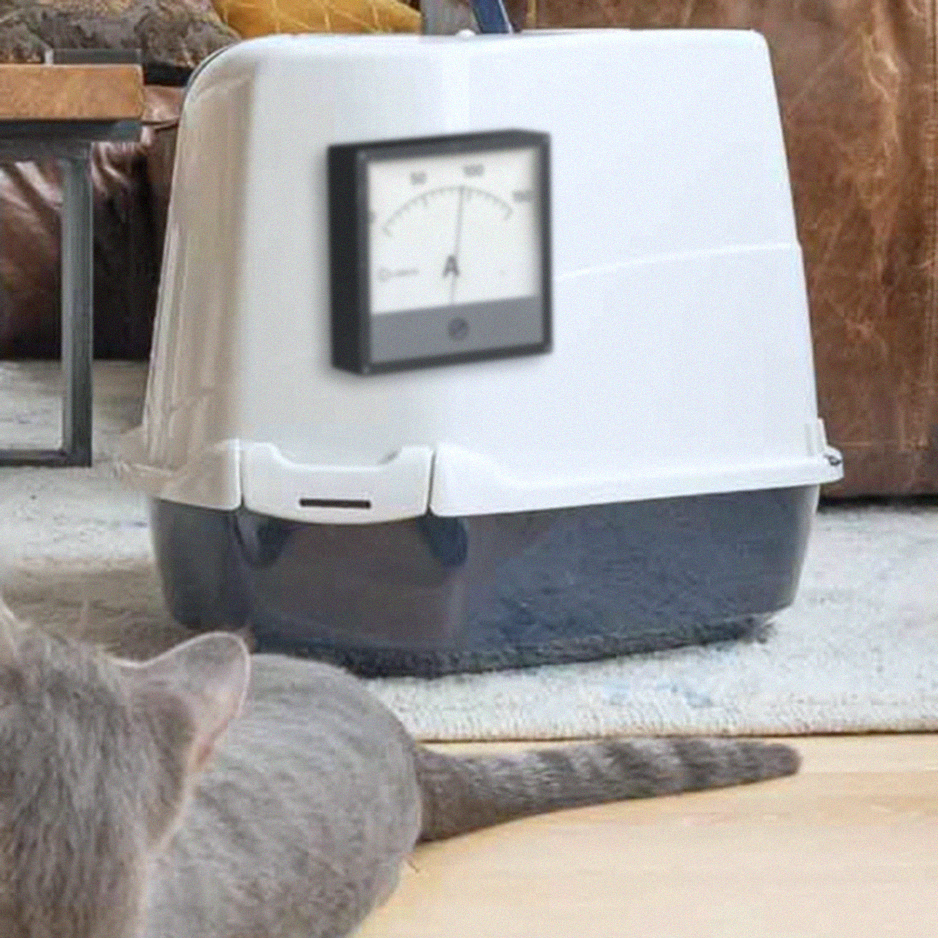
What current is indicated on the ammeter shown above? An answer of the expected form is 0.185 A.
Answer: 90 A
